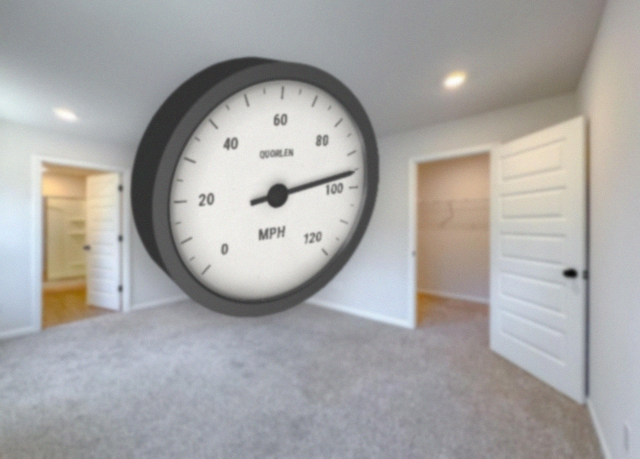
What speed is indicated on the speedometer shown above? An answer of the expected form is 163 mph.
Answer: 95 mph
